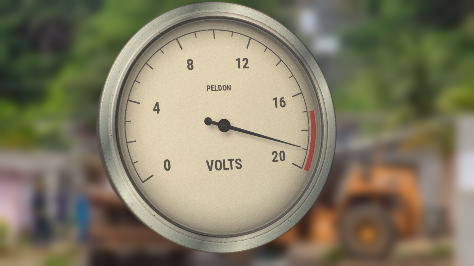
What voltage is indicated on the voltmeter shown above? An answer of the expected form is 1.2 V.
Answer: 19 V
